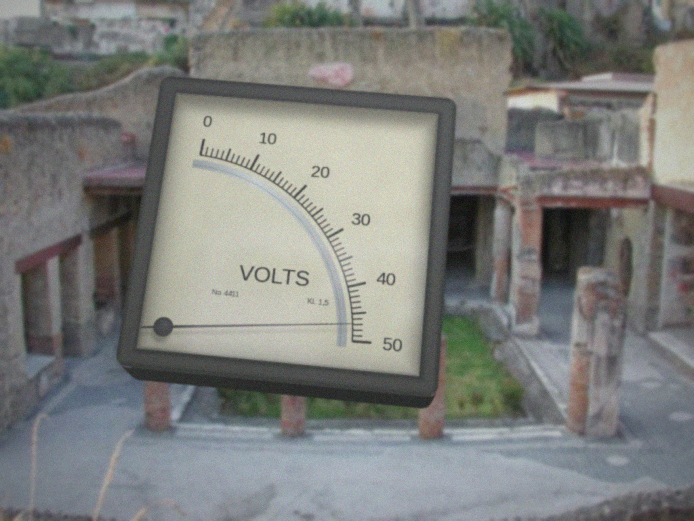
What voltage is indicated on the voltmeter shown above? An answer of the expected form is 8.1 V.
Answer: 47 V
